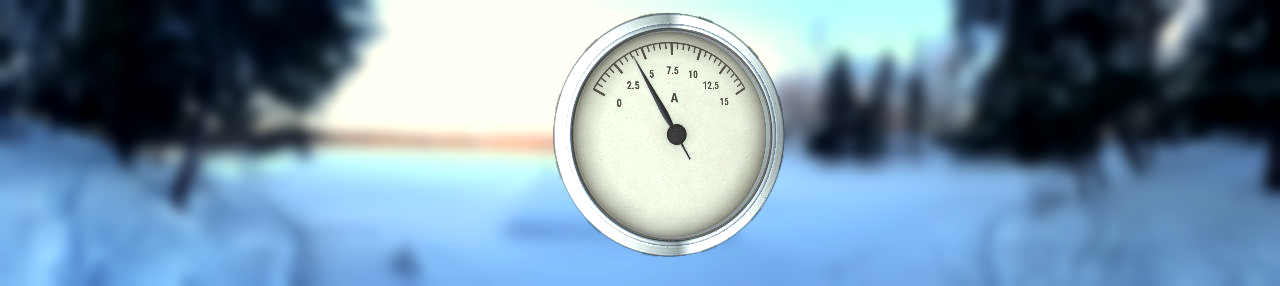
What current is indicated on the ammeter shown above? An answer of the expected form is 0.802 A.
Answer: 4 A
